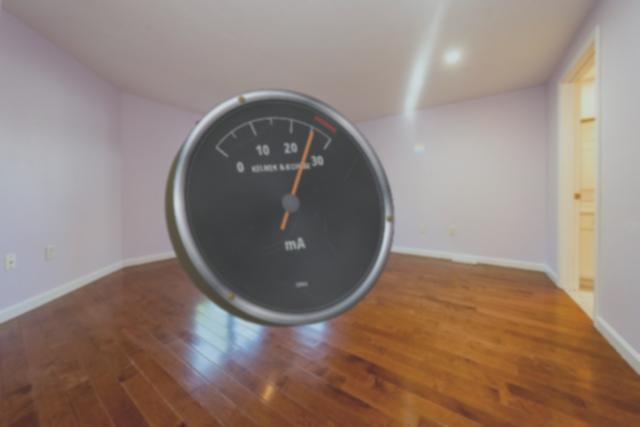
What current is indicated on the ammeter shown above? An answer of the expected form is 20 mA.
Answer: 25 mA
